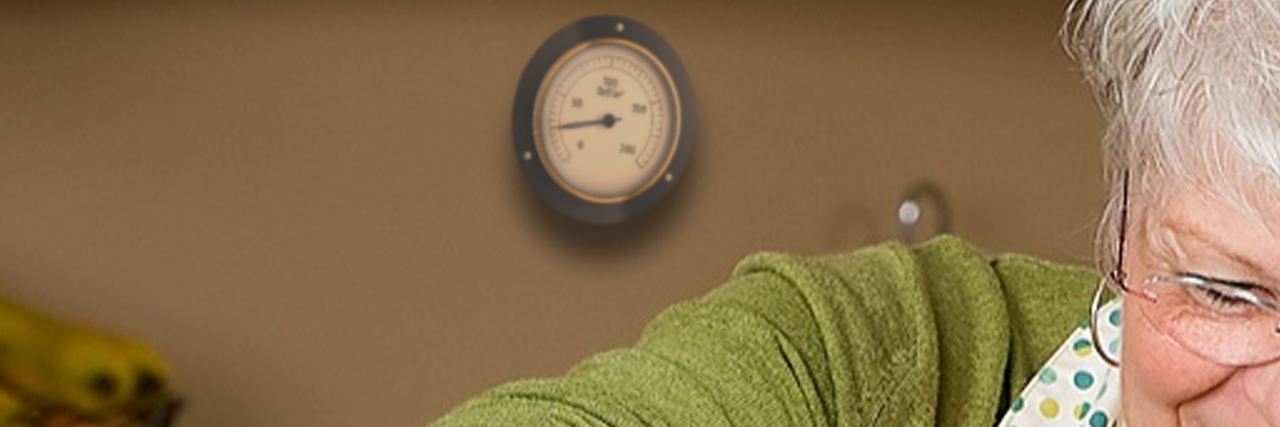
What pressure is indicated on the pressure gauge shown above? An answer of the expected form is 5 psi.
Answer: 25 psi
